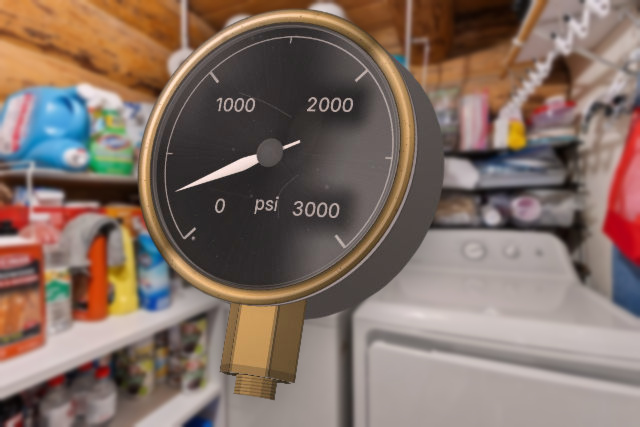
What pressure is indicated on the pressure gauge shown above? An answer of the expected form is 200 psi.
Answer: 250 psi
